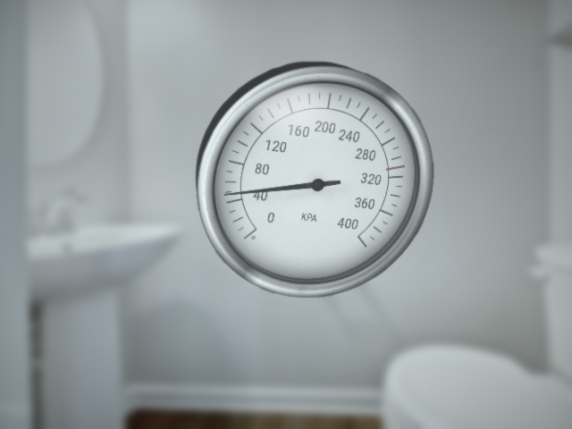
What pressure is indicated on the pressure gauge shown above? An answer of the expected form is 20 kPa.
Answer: 50 kPa
